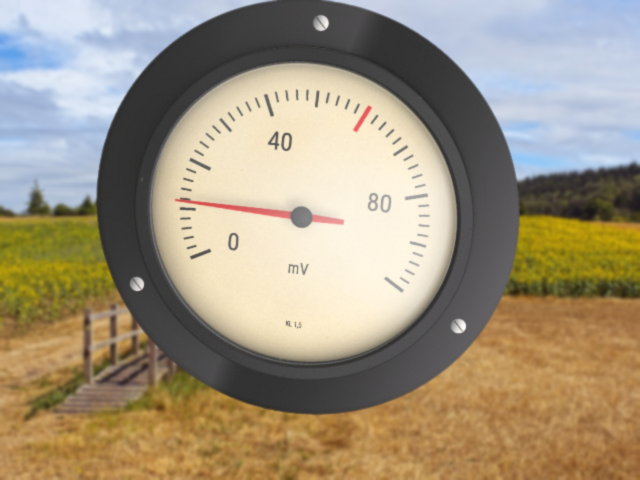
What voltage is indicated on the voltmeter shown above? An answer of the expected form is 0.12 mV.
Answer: 12 mV
